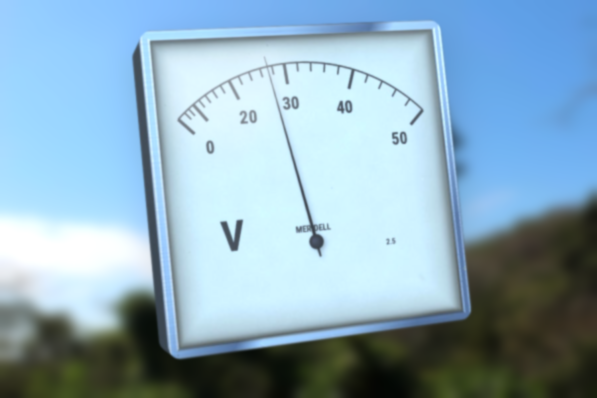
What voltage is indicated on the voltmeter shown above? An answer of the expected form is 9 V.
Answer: 27 V
